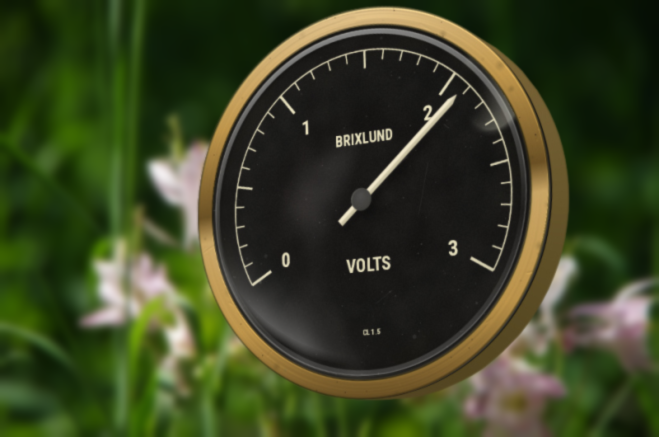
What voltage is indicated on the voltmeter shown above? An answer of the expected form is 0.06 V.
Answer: 2.1 V
